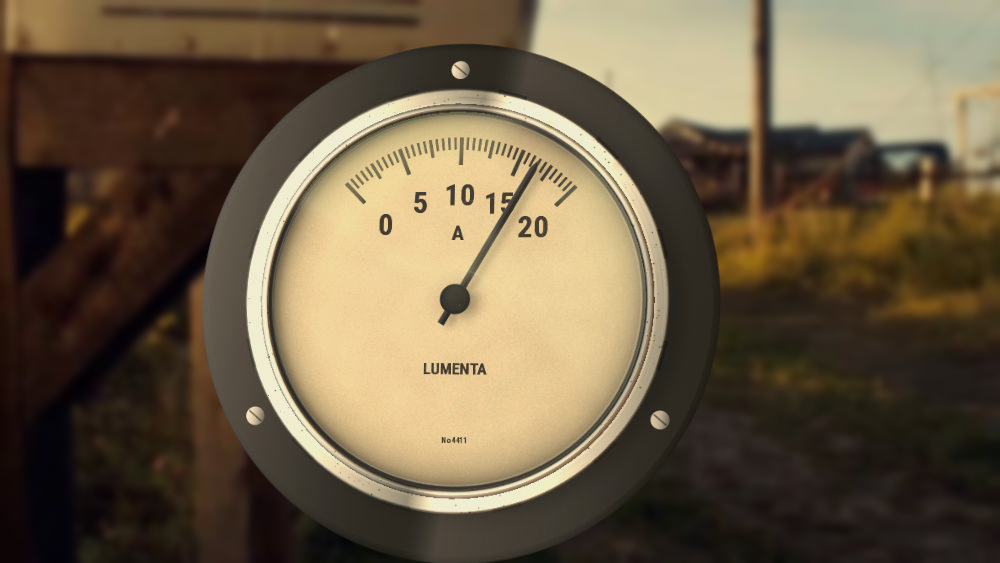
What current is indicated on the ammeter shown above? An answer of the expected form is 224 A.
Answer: 16.5 A
